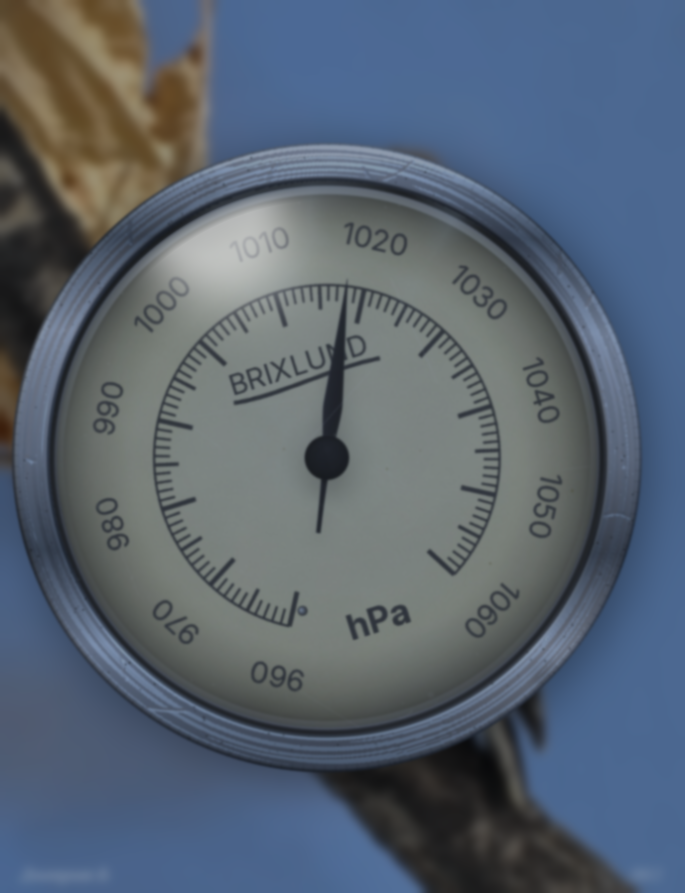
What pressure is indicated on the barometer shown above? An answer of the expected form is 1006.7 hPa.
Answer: 1018 hPa
